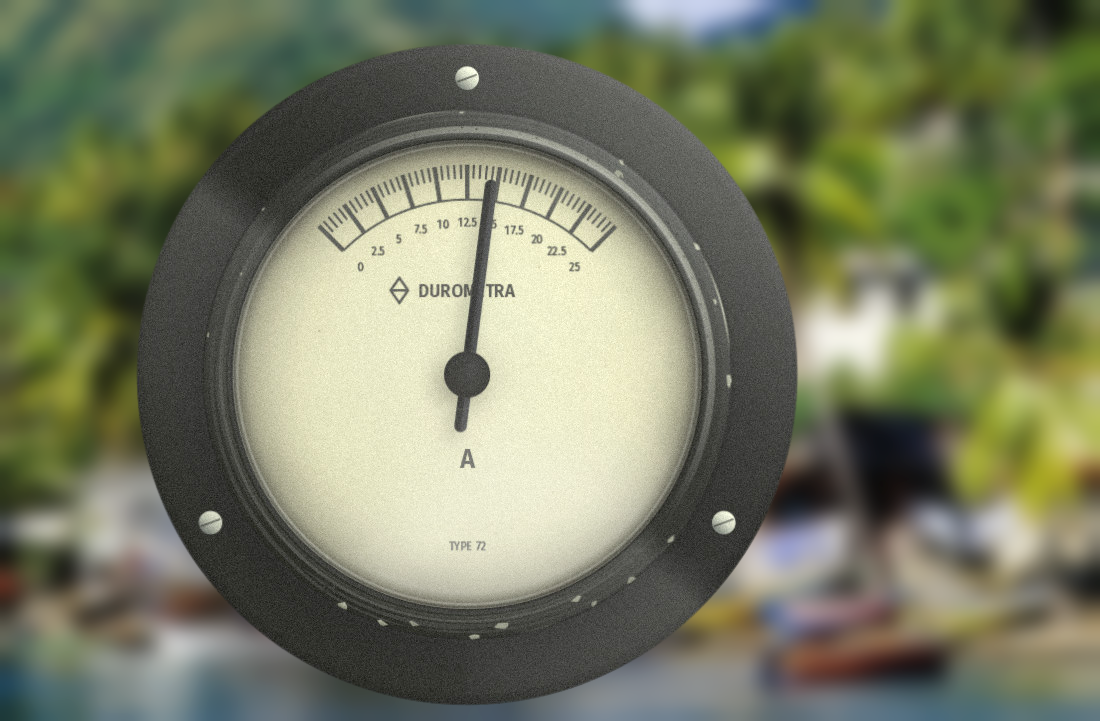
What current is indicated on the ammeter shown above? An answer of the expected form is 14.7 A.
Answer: 14.5 A
